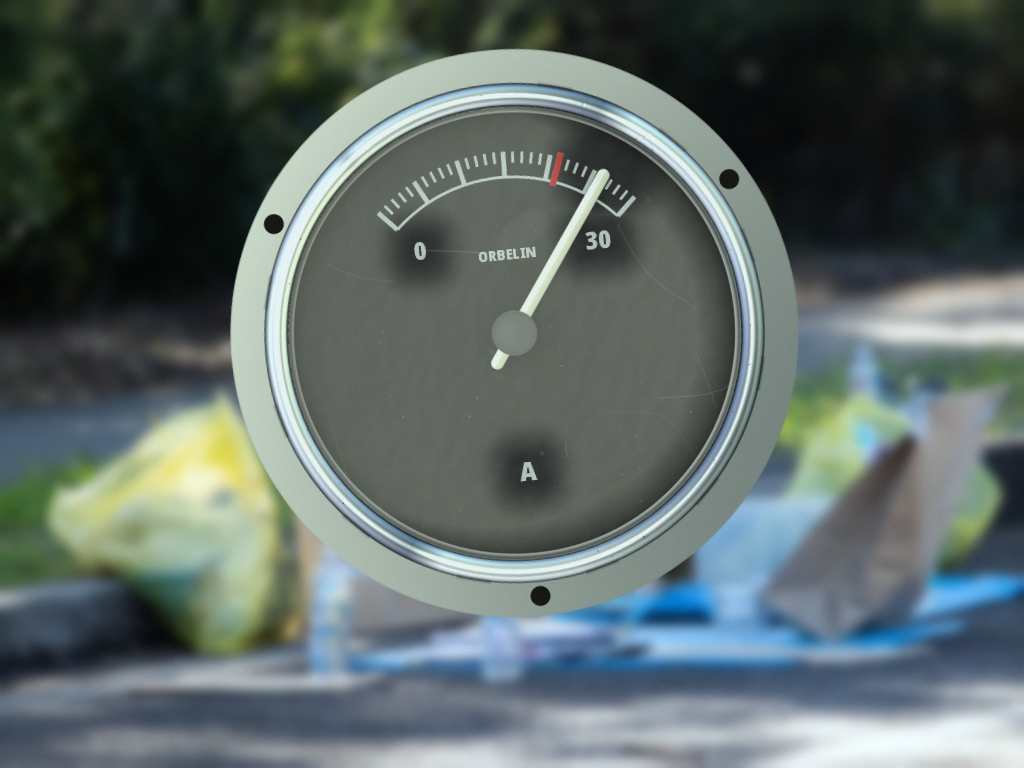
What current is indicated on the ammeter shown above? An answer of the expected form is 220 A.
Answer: 26 A
